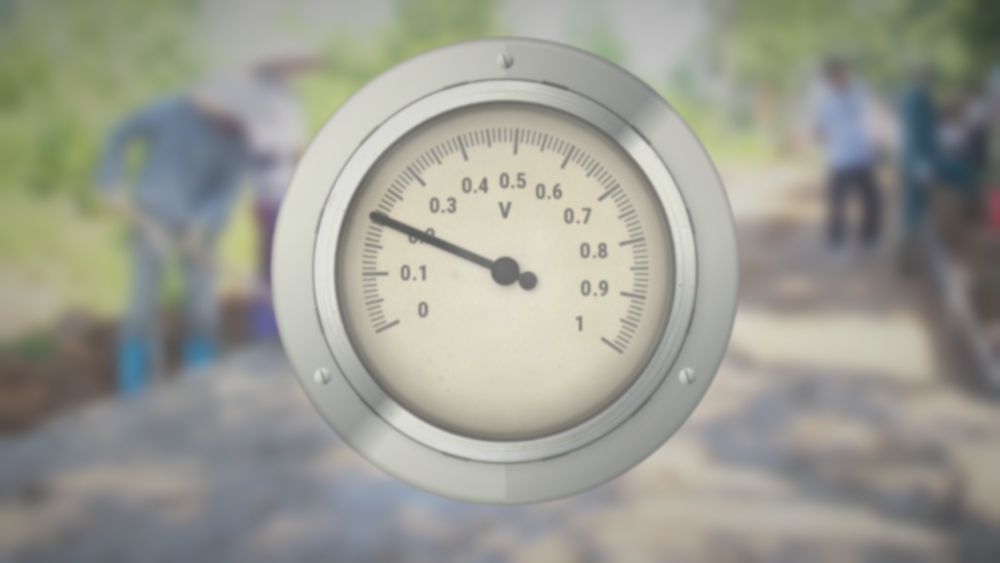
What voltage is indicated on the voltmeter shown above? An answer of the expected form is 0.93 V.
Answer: 0.2 V
